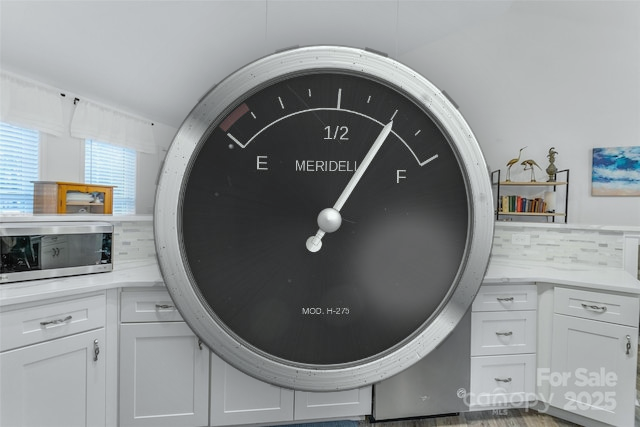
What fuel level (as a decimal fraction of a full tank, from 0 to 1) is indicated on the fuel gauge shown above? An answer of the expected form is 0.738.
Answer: 0.75
